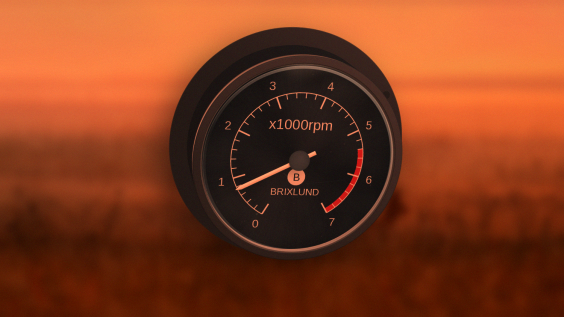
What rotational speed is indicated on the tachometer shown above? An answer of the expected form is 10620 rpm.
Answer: 800 rpm
